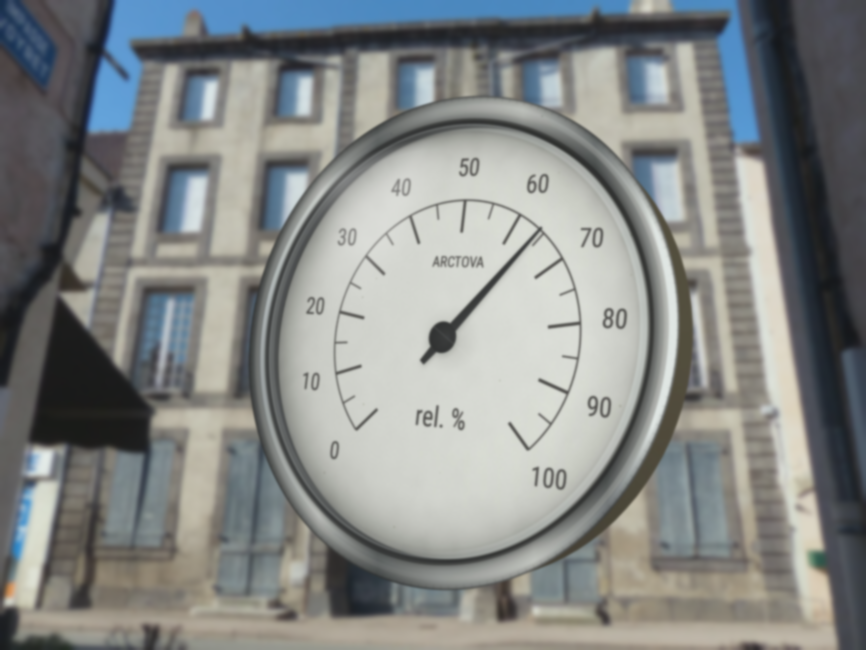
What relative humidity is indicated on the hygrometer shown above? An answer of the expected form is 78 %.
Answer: 65 %
